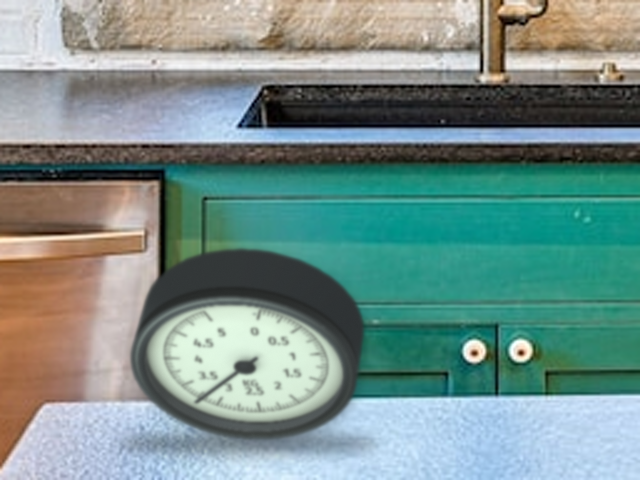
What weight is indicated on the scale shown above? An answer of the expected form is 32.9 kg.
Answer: 3.25 kg
